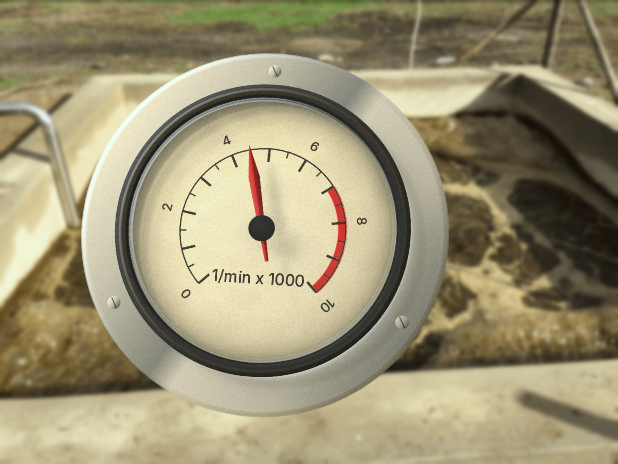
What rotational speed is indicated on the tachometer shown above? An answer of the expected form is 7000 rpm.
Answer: 4500 rpm
